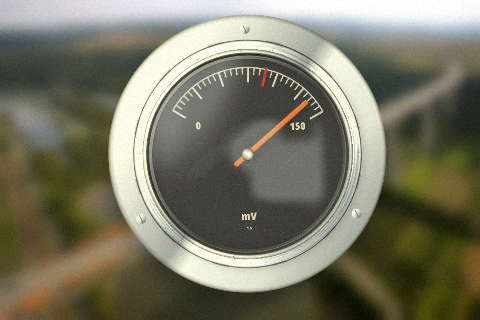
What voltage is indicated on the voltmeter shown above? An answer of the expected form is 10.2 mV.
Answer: 135 mV
